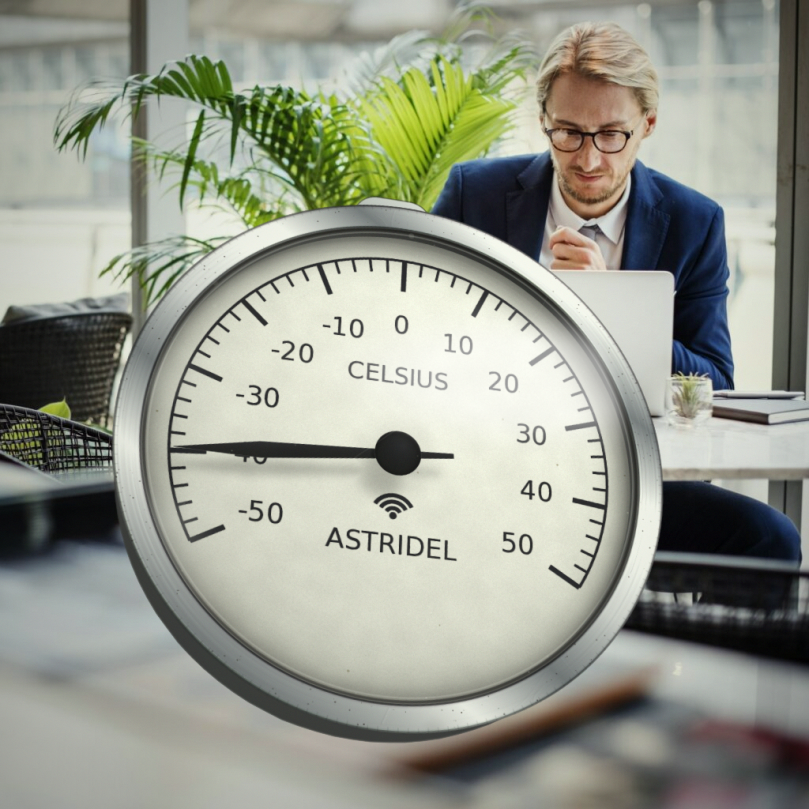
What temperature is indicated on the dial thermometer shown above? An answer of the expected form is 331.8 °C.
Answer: -40 °C
